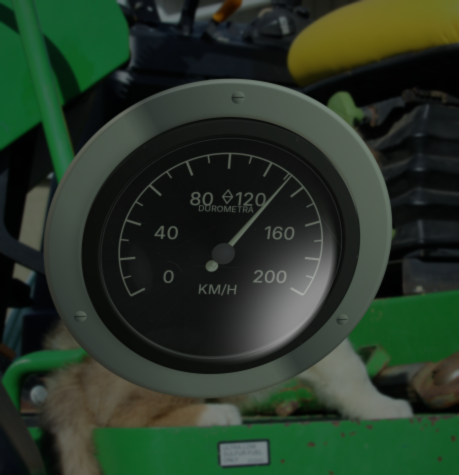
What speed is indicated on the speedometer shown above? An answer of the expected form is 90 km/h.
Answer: 130 km/h
